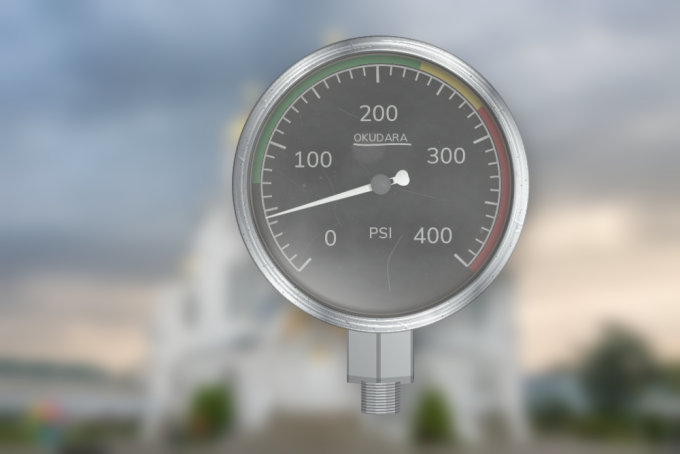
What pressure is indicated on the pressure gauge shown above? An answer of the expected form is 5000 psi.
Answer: 45 psi
